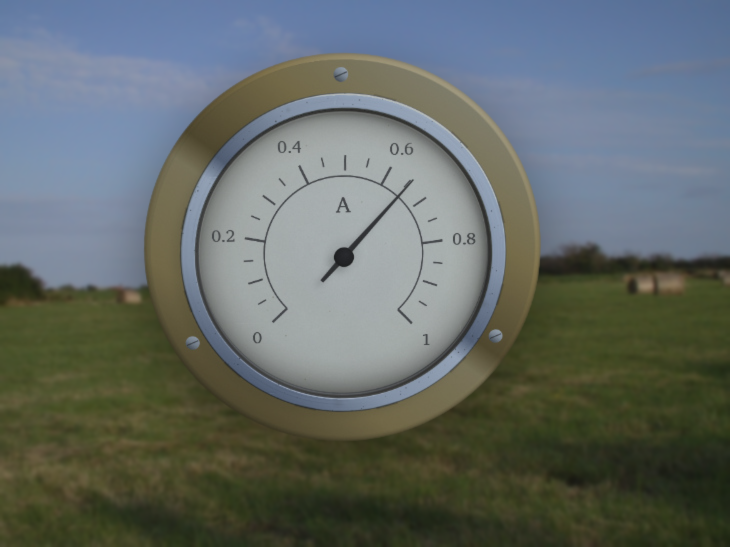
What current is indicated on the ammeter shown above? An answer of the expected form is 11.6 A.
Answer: 0.65 A
